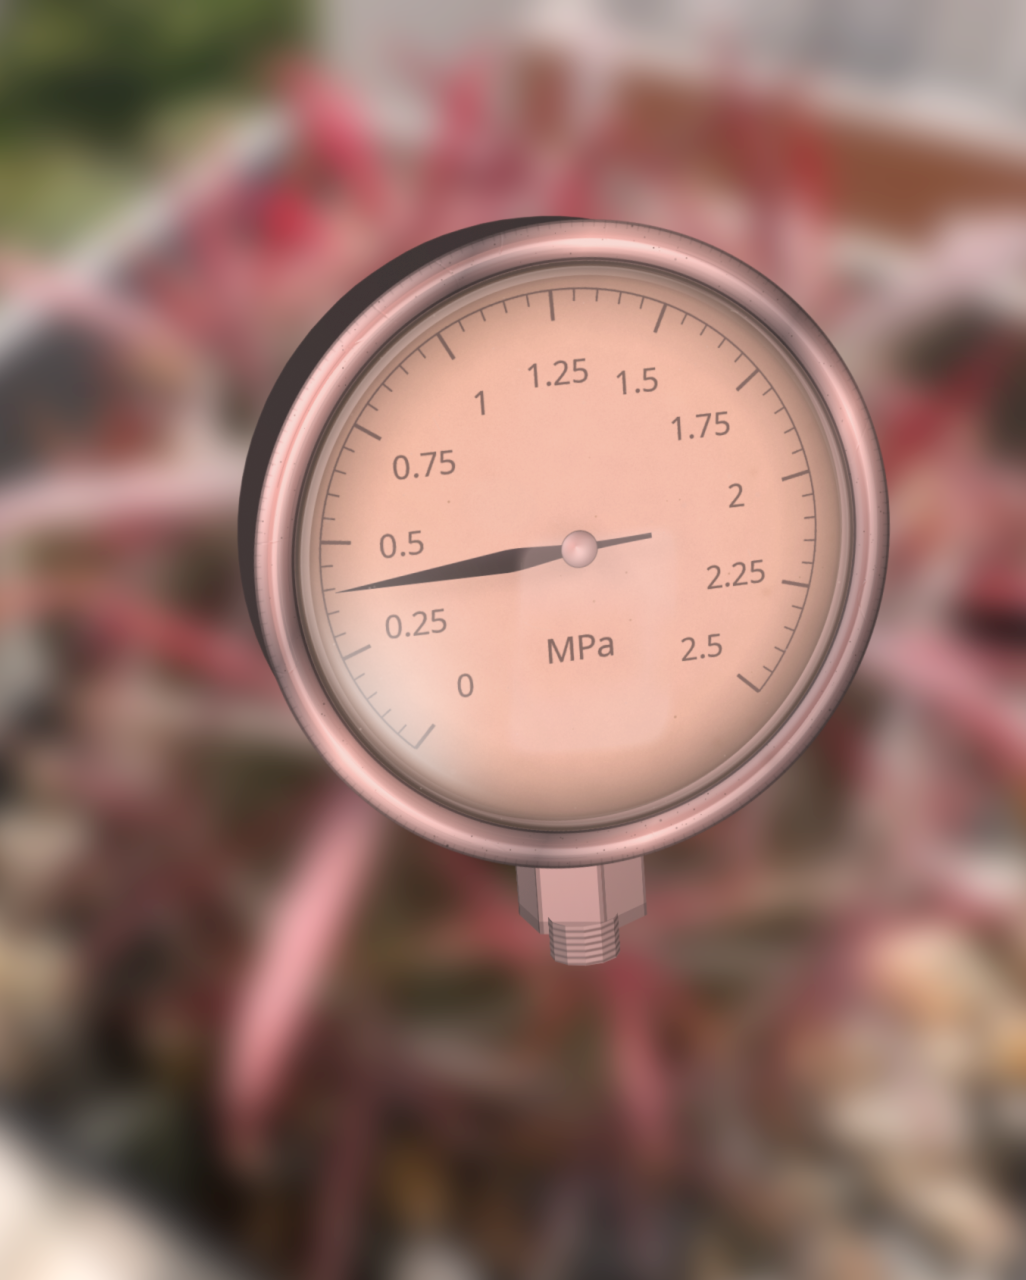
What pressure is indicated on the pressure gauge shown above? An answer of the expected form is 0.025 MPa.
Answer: 0.4 MPa
